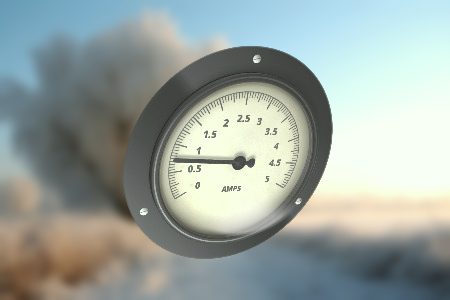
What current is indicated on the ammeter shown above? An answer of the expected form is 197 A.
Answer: 0.75 A
